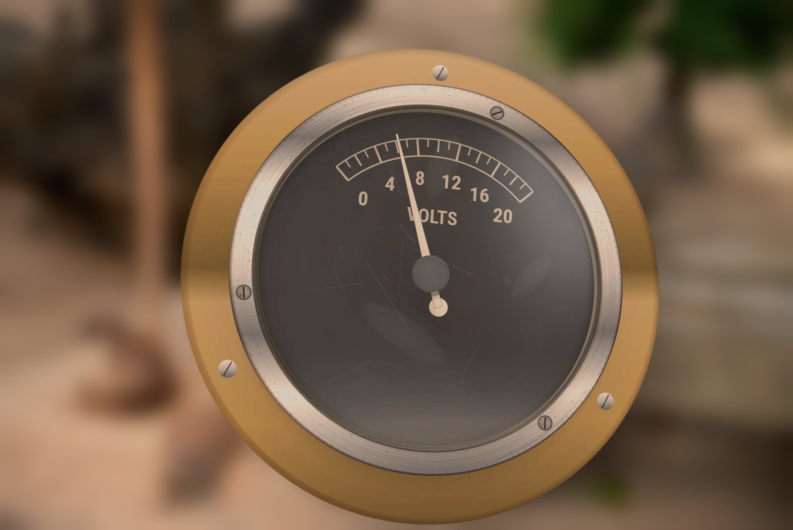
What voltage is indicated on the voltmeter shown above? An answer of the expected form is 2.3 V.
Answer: 6 V
